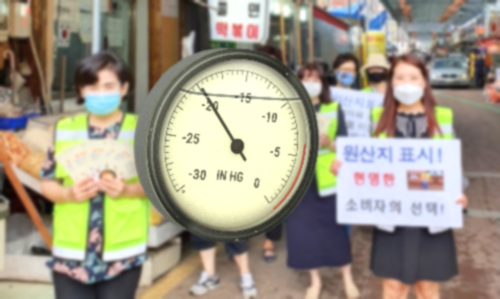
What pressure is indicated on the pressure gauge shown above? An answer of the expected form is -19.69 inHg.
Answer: -20 inHg
